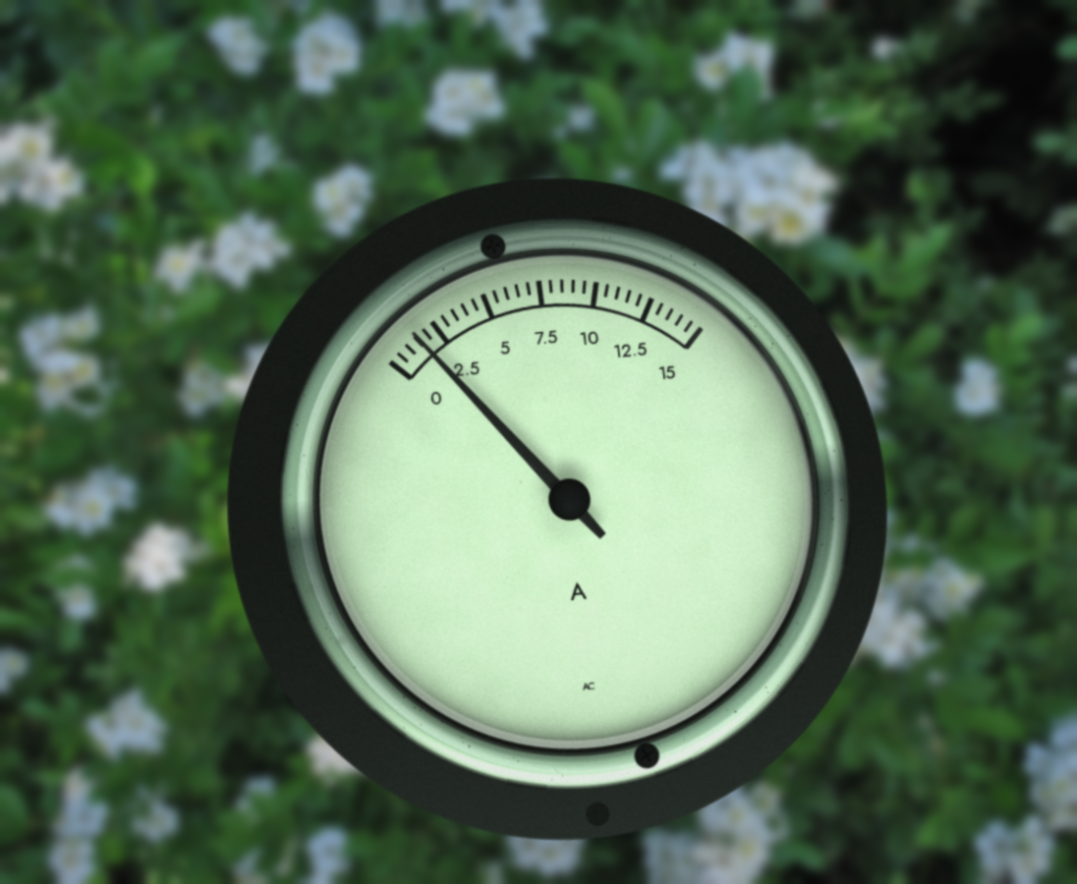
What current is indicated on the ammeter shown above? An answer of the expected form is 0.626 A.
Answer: 1.5 A
